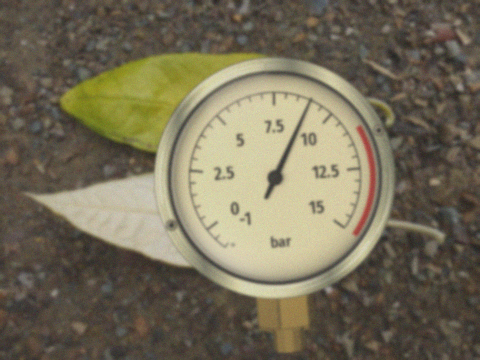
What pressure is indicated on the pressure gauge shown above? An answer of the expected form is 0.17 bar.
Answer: 9 bar
